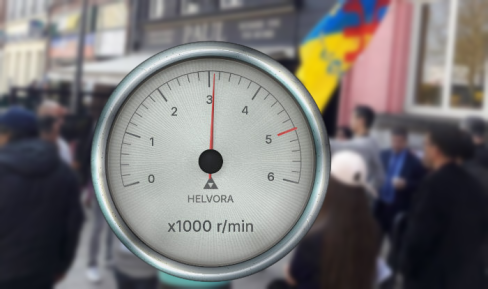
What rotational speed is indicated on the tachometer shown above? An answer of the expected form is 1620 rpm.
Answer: 3100 rpm
